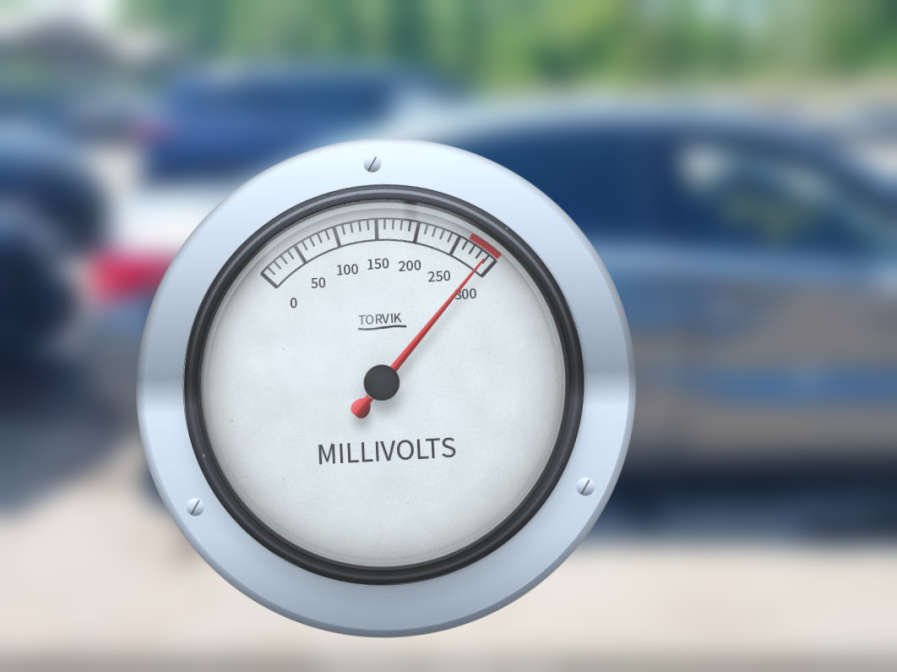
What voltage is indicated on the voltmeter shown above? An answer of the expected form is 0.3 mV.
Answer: 290 mV
